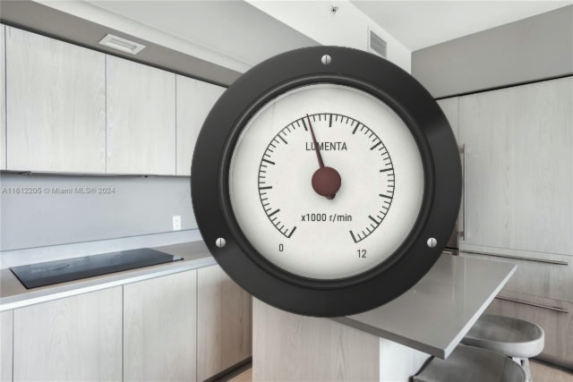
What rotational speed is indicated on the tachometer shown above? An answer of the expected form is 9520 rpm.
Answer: 5200 rpm
